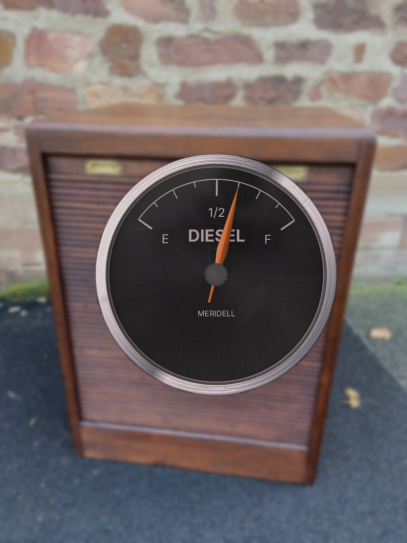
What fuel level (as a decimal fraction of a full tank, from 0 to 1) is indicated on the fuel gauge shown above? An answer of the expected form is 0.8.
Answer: 0.625
